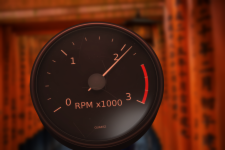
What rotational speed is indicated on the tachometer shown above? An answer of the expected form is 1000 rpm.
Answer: 2100 rpm
